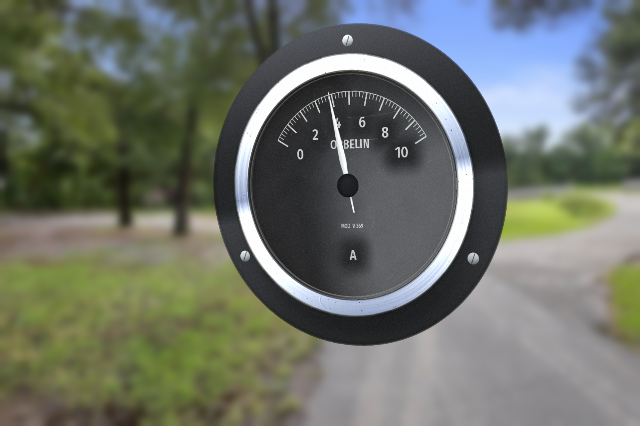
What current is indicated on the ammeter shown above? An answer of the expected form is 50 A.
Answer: 4 A
